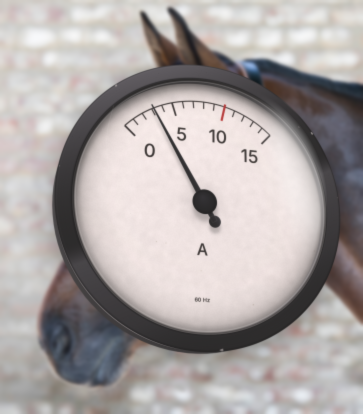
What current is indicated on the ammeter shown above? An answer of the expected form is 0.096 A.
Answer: 3 A
